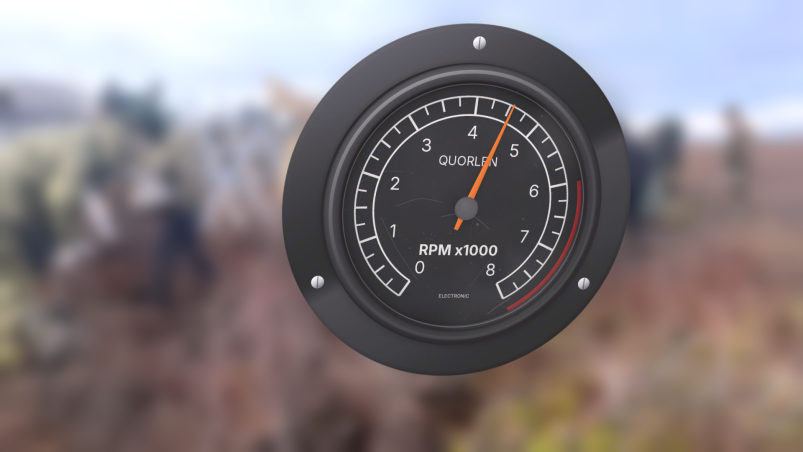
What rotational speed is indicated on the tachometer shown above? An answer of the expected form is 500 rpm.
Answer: 4500 rpm
